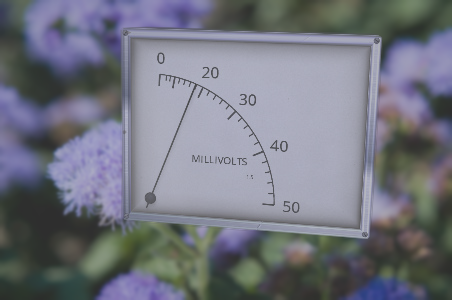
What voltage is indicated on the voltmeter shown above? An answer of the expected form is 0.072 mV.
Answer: 18 mV
